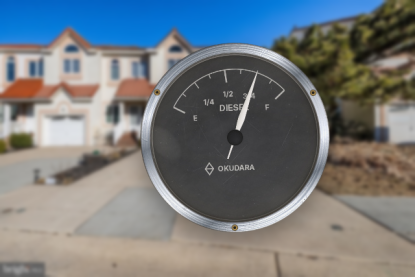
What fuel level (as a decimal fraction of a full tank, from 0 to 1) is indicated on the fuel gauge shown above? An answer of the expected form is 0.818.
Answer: 0.75
